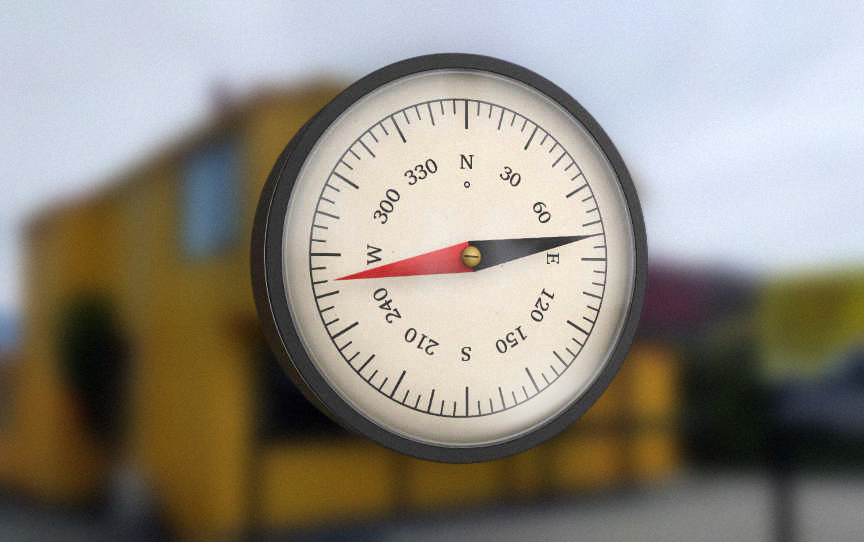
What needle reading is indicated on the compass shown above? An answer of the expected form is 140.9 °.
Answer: 260 °
